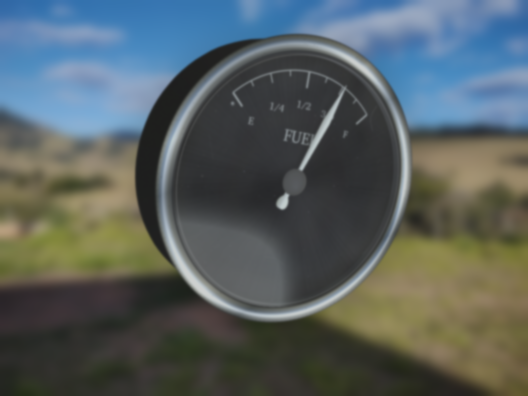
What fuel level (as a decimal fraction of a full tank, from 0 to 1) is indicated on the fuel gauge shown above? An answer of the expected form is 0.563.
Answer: 0.75
